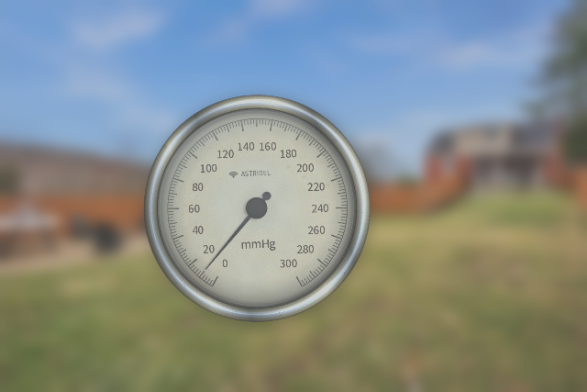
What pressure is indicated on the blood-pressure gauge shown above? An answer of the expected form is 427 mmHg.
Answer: 10 mmHg
